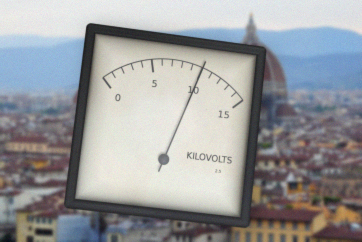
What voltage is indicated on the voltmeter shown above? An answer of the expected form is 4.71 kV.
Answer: 10 kV
